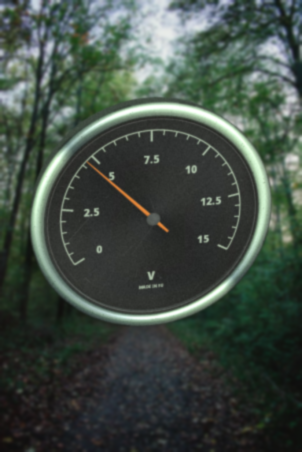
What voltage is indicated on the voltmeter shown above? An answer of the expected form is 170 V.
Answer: 4.75 V
